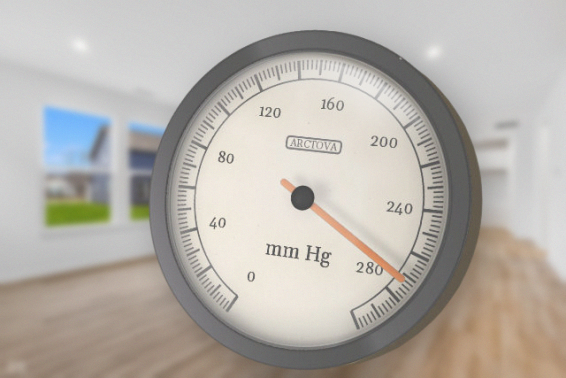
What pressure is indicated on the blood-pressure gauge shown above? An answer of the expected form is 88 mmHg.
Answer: 272 mmHg
